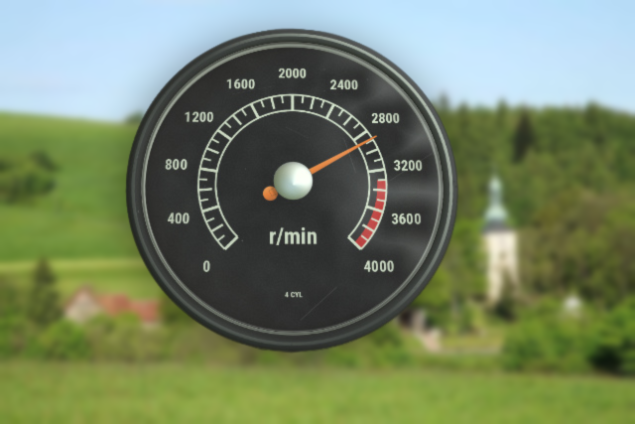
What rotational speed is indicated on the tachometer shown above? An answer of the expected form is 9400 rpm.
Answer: 2900 rpm
